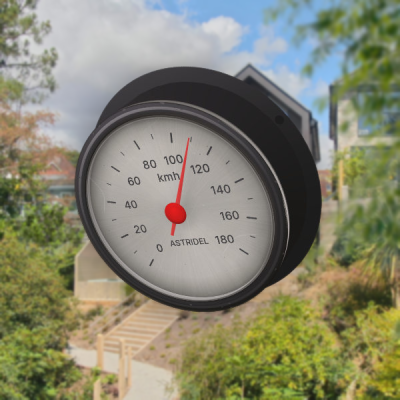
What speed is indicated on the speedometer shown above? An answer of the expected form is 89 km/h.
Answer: 110 km/h
